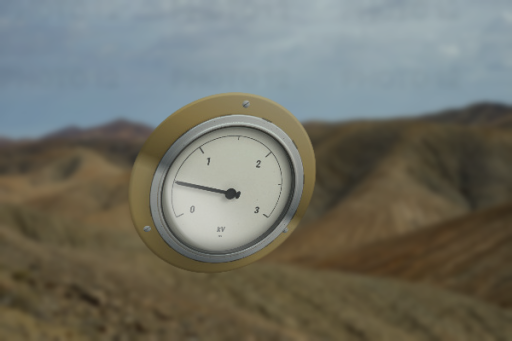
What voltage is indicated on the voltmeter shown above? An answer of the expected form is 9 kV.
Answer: 0.5 kV
